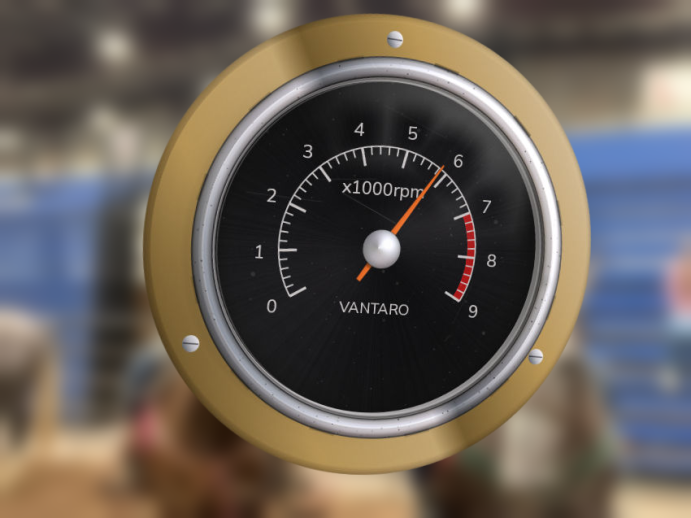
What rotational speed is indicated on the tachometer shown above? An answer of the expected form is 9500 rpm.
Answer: 5800 rpm
